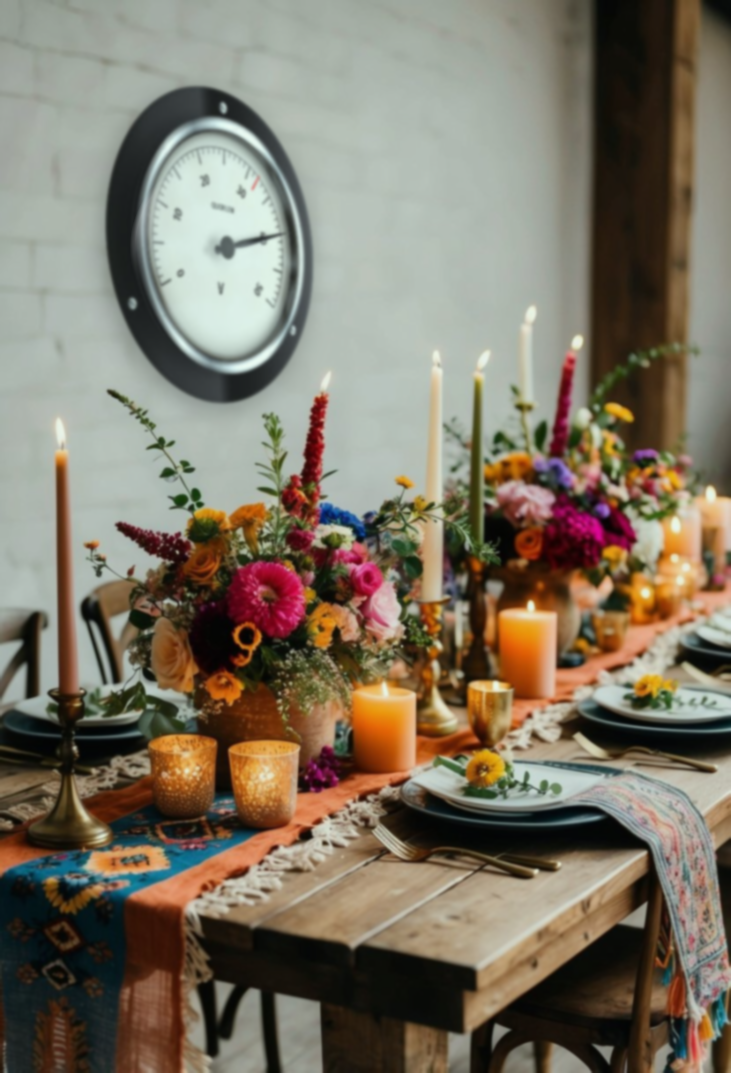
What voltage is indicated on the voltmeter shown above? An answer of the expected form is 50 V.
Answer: 40 V
